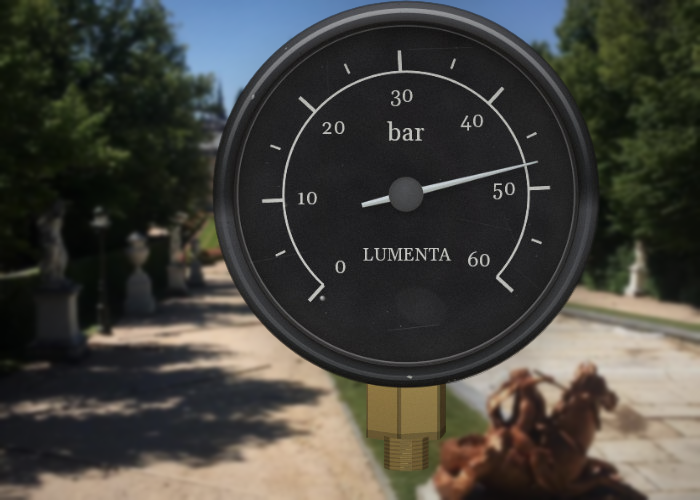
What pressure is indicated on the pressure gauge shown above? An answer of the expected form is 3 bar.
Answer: 47.5 bar
